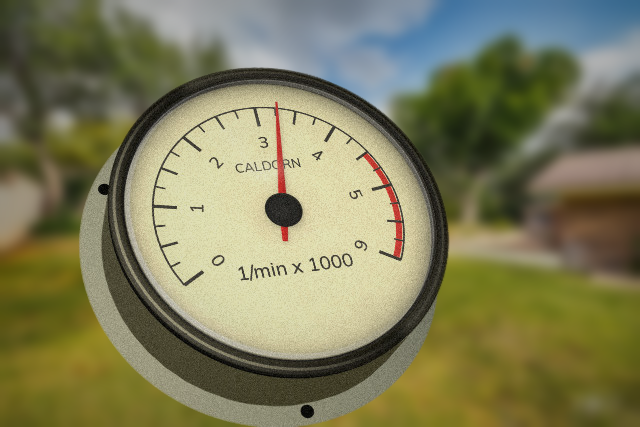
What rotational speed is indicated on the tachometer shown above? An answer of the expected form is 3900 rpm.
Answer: 3250 rpm
